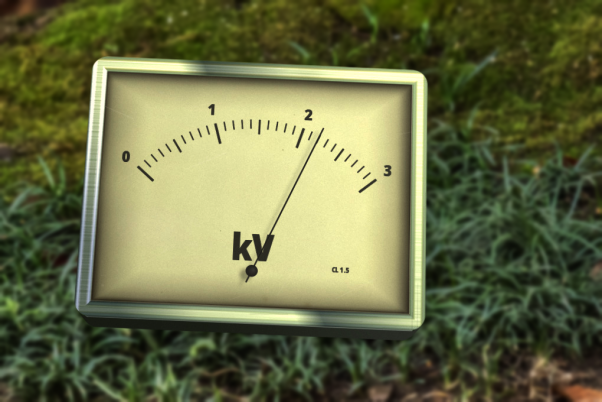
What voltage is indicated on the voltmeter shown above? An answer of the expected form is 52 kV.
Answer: 2.2 kV
